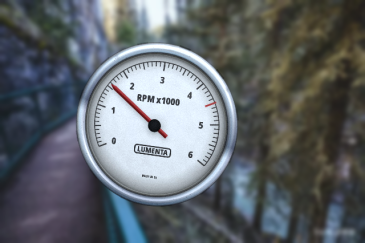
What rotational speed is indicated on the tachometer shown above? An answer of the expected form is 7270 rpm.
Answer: 1600 rpm
